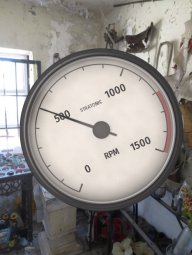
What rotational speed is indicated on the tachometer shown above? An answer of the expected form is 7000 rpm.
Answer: 500 rpm
